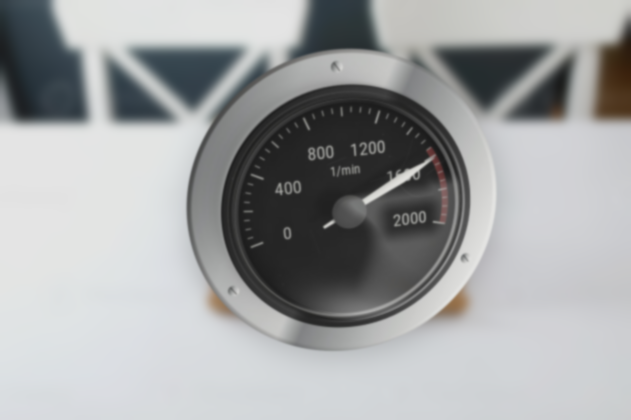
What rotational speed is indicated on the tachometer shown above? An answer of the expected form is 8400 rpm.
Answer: 1600 rpm
